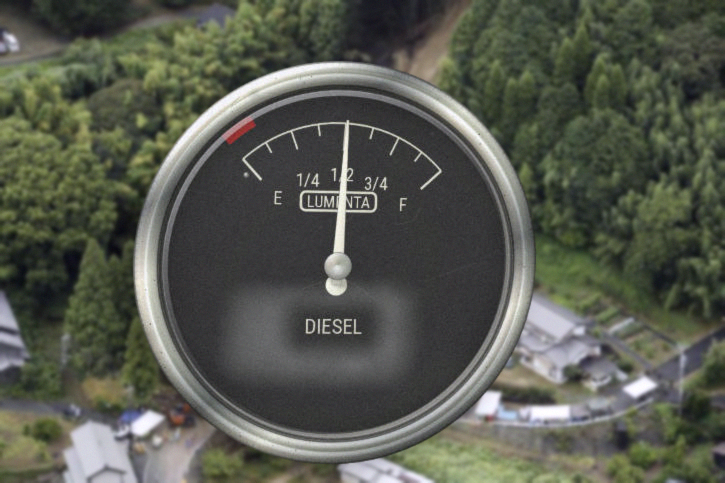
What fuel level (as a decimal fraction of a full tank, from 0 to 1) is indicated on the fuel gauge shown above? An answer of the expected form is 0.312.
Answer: 0.5
